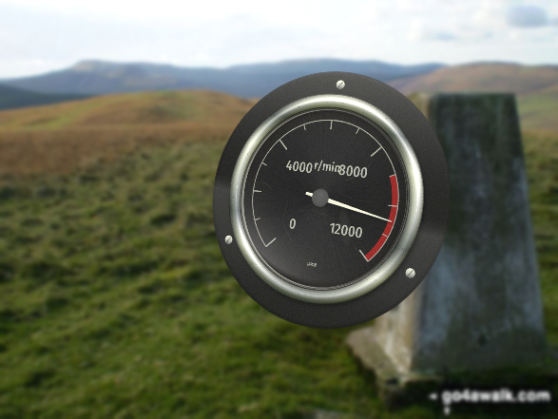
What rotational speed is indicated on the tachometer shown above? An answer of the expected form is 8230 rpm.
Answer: 10500 rpm
